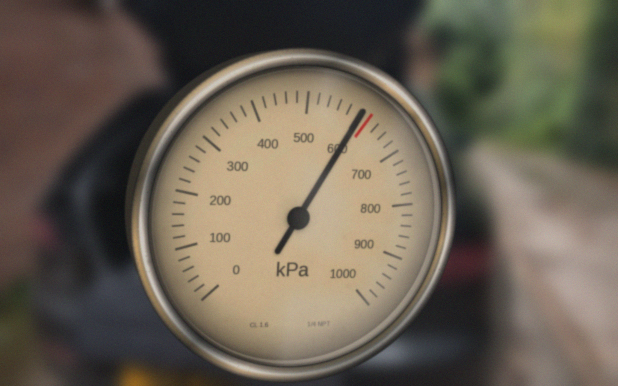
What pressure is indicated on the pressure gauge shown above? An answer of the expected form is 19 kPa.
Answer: 600 kPa
